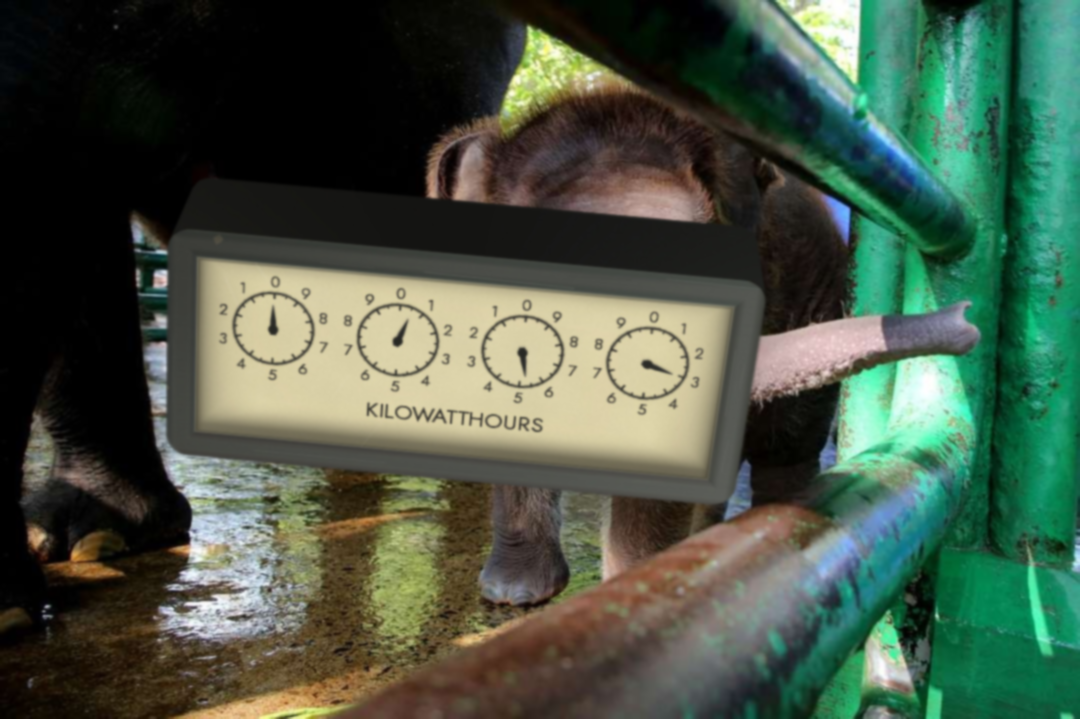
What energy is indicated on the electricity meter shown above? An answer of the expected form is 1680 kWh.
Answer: 53 kWh
